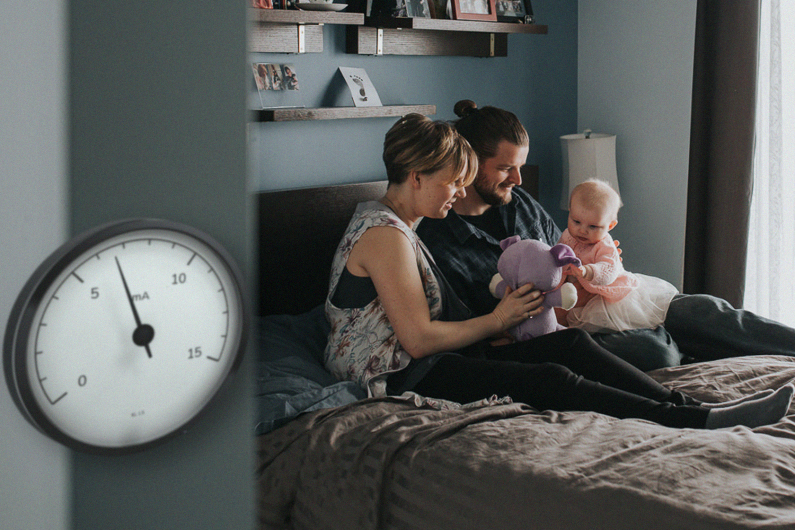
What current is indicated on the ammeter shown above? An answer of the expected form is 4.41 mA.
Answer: 6.5 mA
